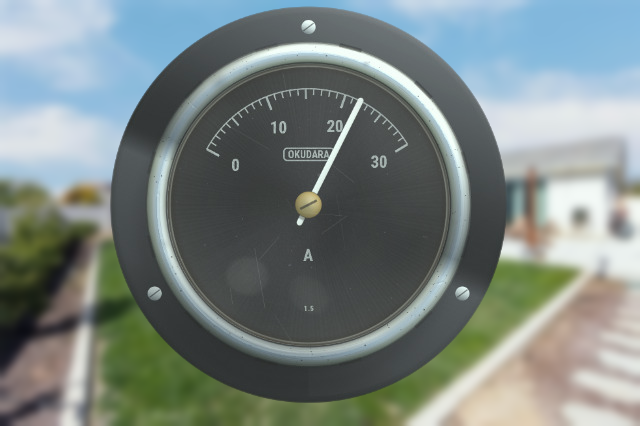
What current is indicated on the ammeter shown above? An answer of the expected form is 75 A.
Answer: 22 A
